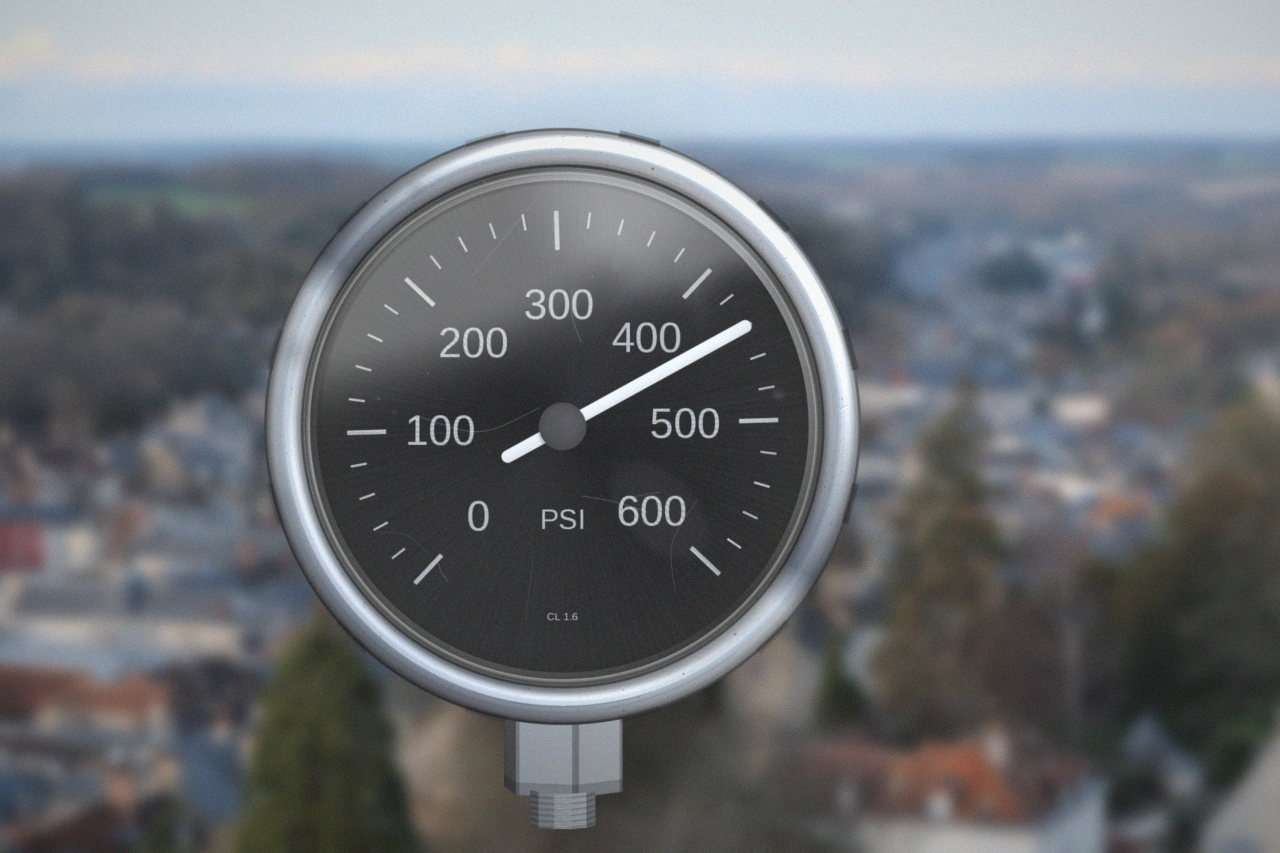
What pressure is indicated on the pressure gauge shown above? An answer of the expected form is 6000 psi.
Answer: 440 psi
